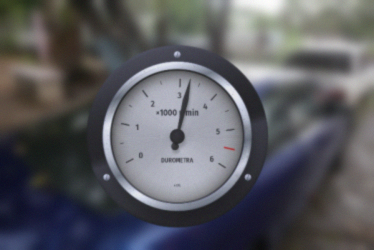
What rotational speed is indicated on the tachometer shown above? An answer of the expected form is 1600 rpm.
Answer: 3250 rpm
